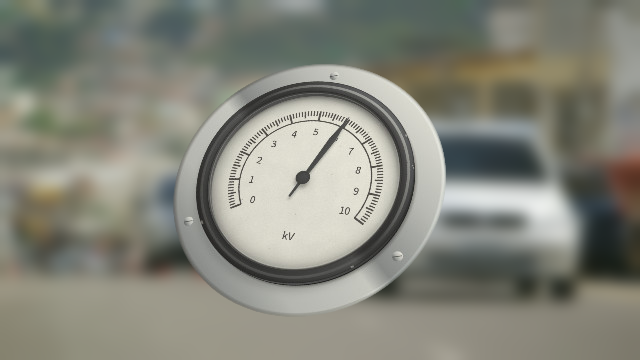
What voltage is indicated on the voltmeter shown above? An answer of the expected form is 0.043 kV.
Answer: 6 kV
